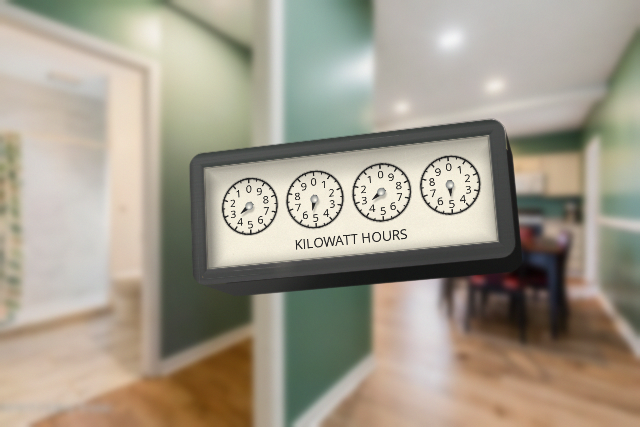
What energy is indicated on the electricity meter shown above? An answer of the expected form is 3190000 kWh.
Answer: 3535 kWh
